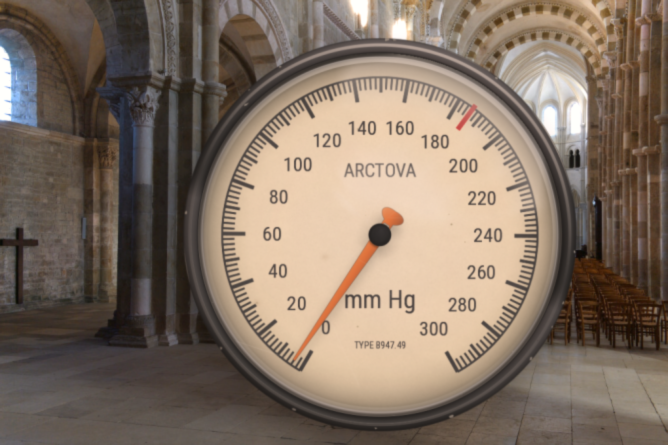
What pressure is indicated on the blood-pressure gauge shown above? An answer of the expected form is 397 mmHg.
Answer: 4 mmHg
